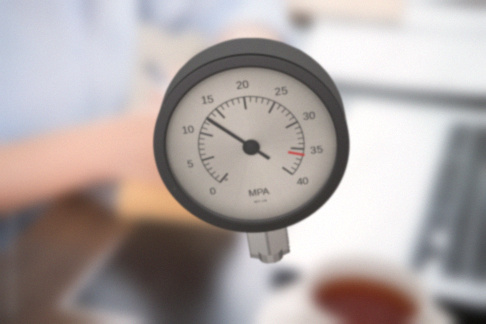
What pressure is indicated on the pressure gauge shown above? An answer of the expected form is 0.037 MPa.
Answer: 13 MPa
